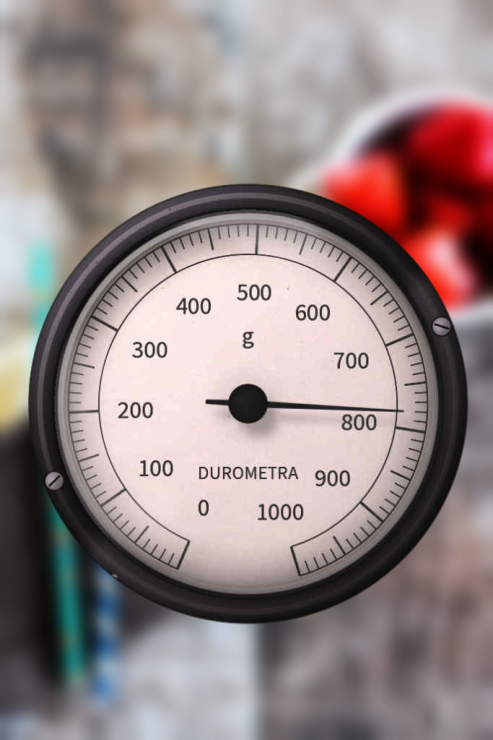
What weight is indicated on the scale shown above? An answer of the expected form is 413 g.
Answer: 780 g
